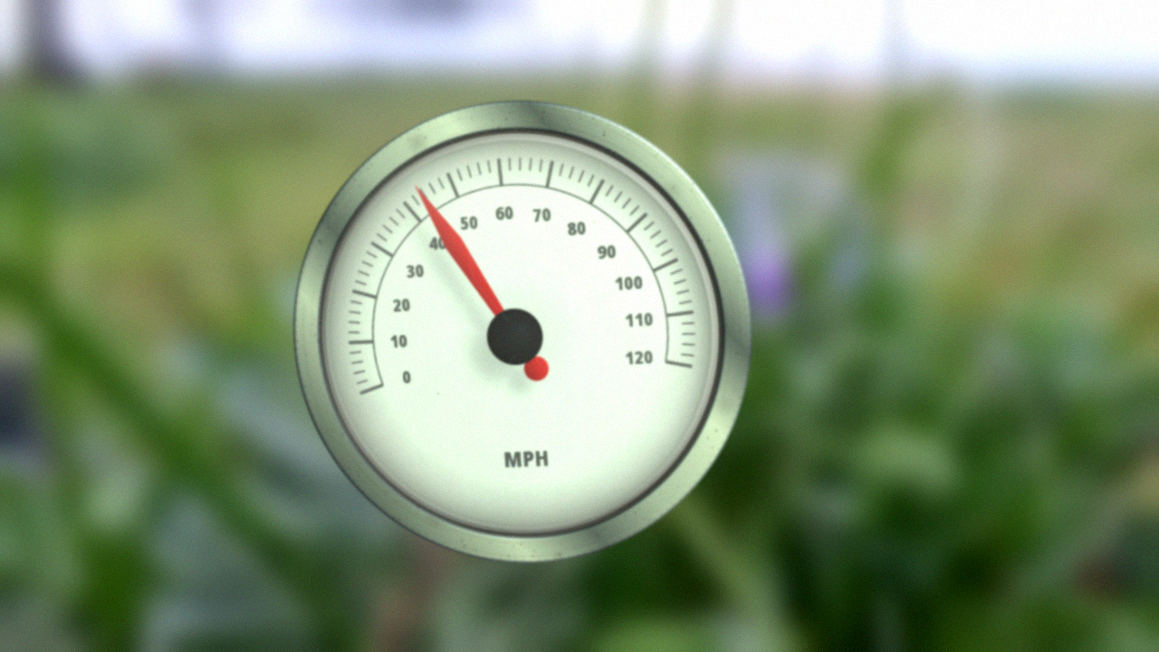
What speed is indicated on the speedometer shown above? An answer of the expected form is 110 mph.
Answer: 44 mph
